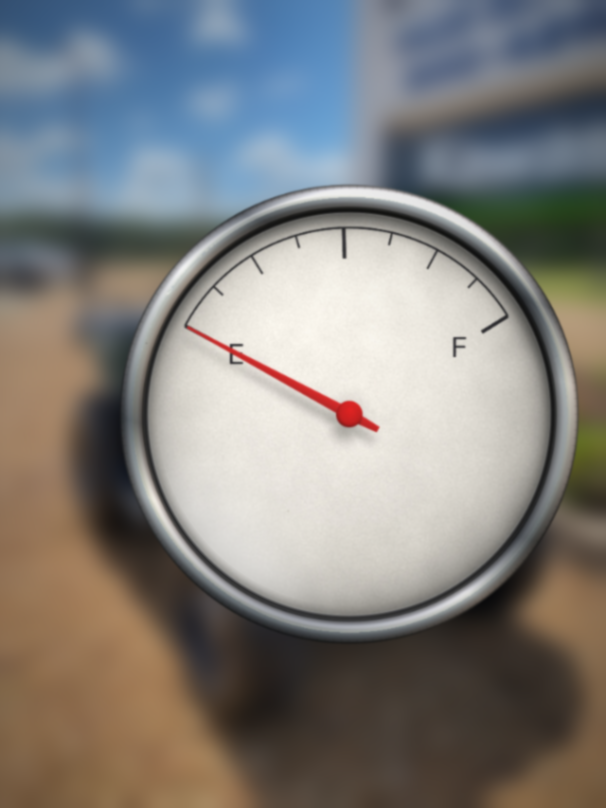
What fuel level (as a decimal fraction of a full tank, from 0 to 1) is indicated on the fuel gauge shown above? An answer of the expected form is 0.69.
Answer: 0
